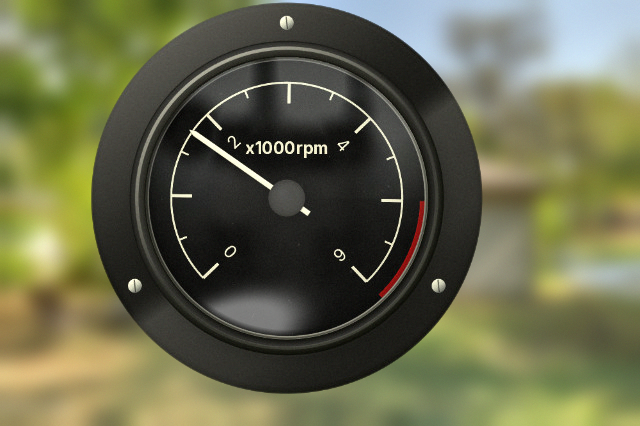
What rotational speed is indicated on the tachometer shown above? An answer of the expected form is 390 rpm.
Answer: 1750 rpm
